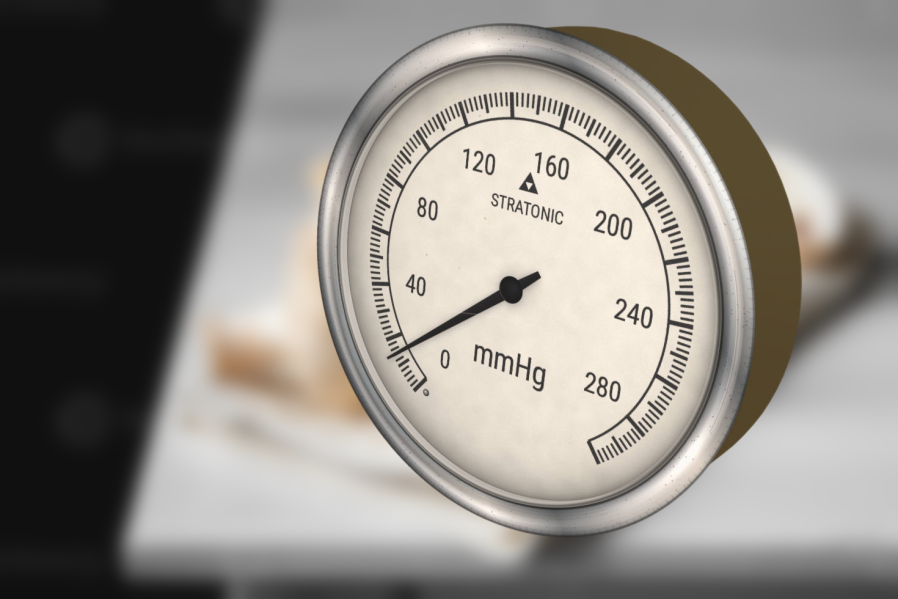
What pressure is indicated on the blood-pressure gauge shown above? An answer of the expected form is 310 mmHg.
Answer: 14 mmHg
